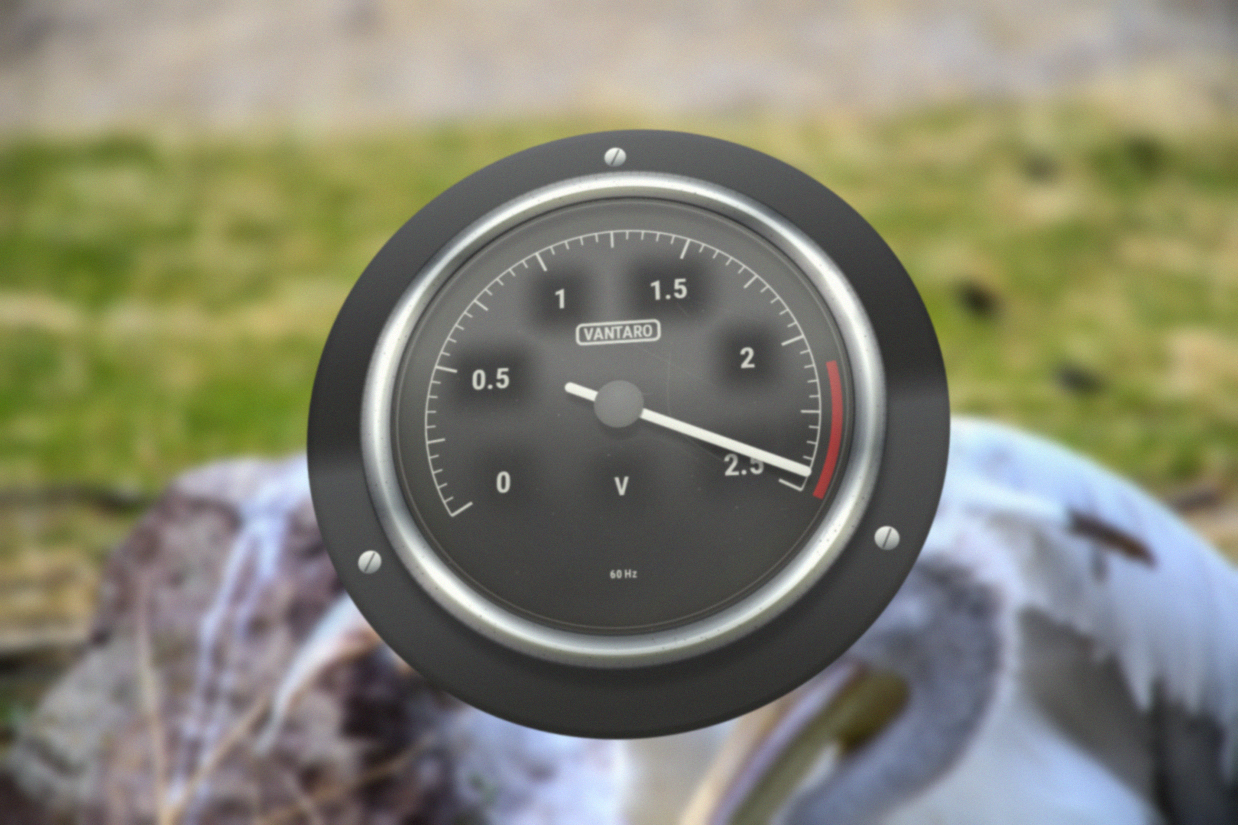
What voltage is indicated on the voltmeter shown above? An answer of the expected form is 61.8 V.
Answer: 2.45 V
